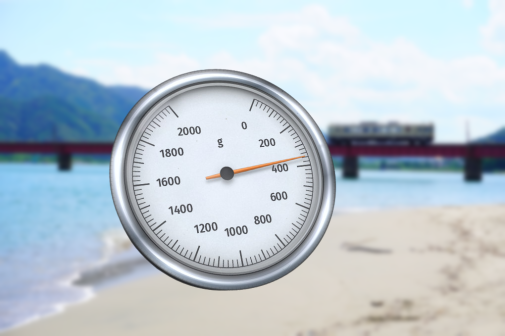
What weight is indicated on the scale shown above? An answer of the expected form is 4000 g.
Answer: 360 g
